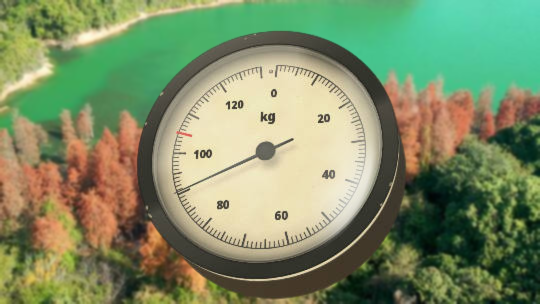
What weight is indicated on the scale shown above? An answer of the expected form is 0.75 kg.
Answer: 90 kg
